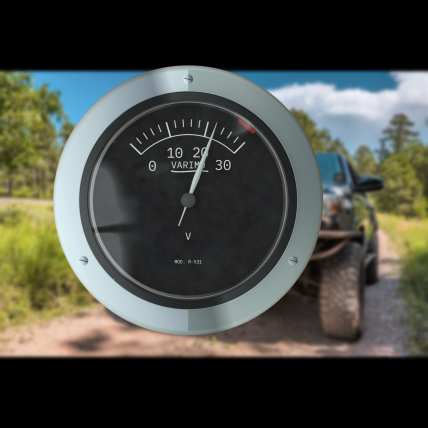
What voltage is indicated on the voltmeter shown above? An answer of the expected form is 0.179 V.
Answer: 22 V
